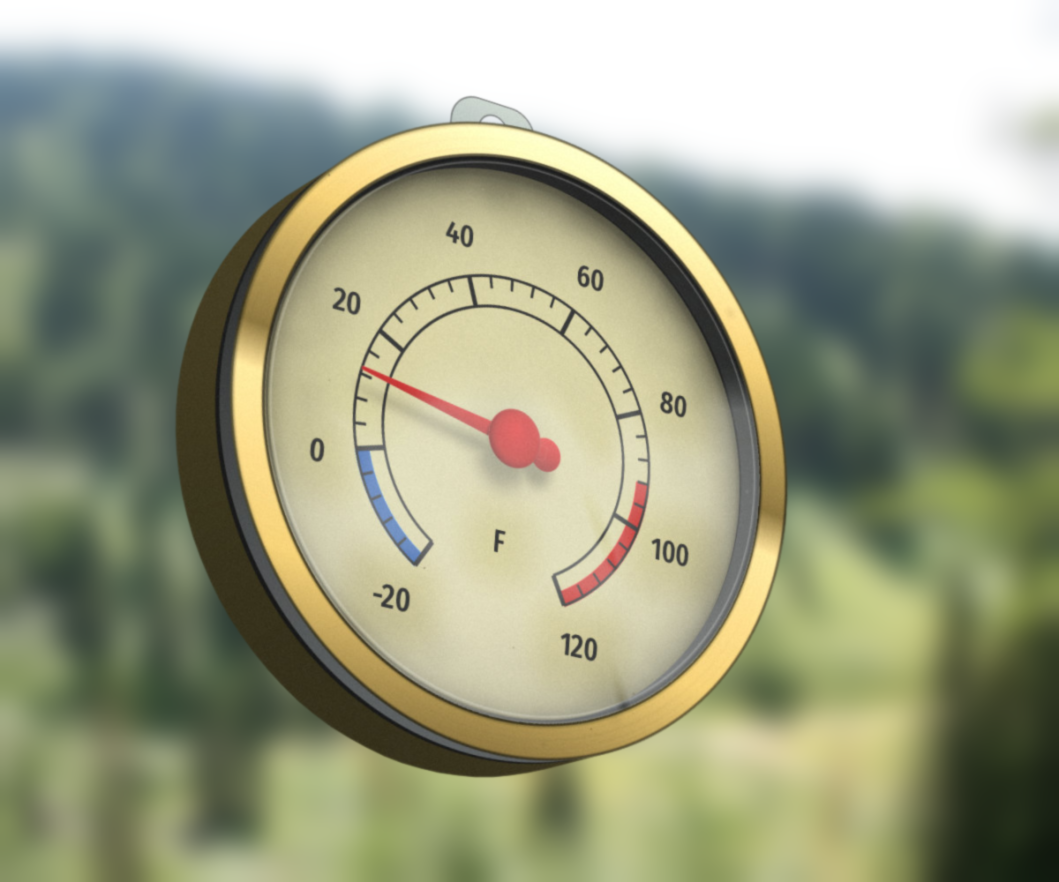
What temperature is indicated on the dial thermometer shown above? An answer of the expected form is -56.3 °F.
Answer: 12 °F
